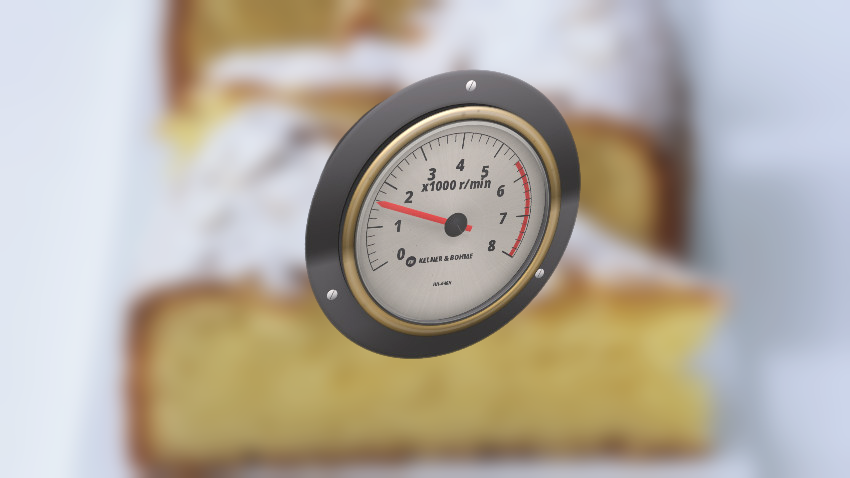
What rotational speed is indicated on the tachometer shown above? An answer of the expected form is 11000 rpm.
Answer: 1600 rpm
